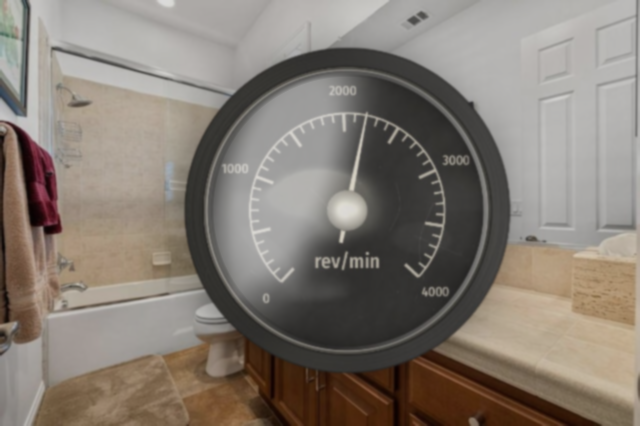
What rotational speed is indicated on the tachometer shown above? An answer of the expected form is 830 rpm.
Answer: 2200 rpm
